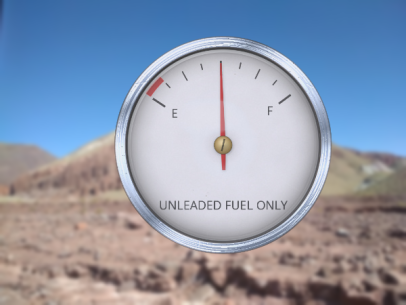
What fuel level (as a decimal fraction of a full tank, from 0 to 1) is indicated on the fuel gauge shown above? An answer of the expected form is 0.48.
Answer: 0.5
